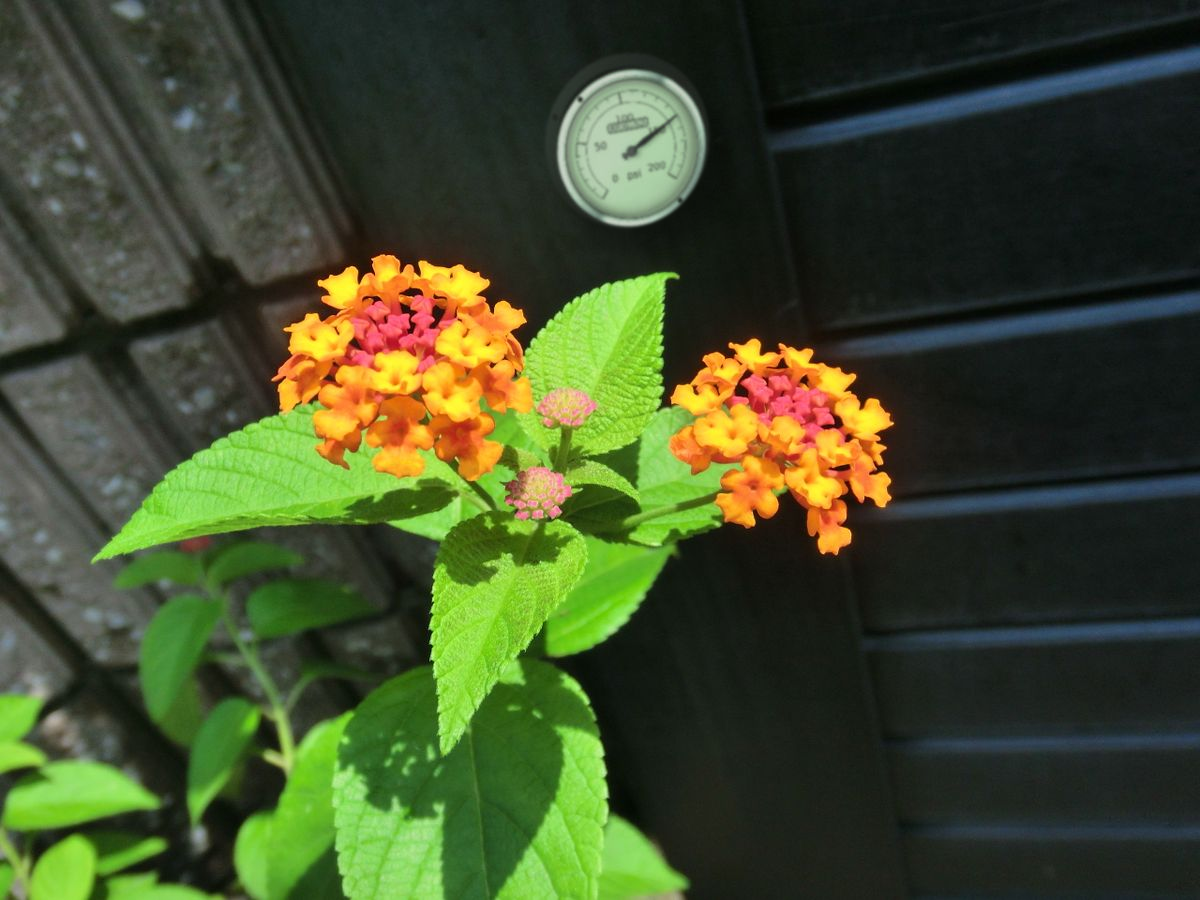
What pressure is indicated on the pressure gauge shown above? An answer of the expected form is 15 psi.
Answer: 150 psi
